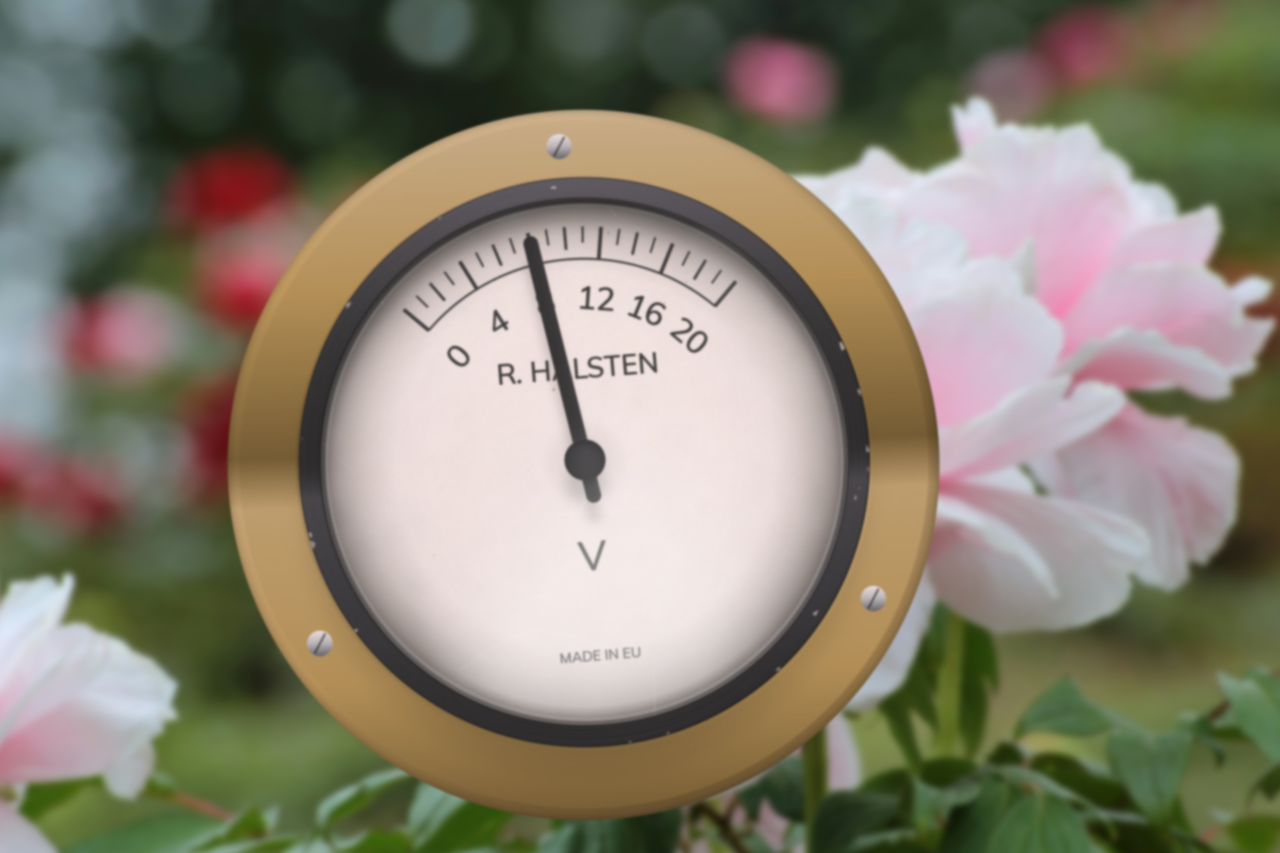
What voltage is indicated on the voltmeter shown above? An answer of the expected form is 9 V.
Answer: 8 V
